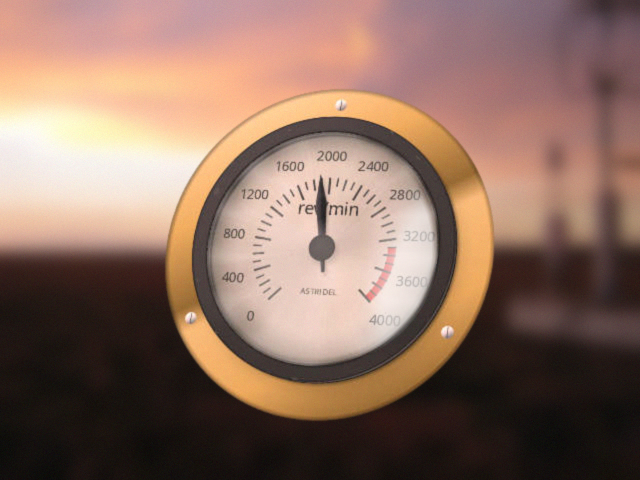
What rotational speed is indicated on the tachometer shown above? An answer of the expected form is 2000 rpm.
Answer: 1900 rpm
